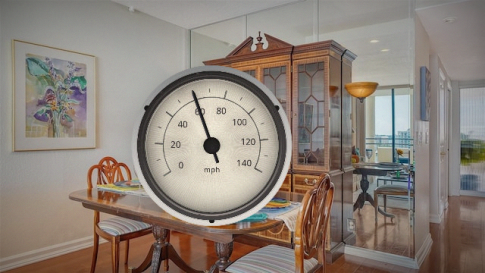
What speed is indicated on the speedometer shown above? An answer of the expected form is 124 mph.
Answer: 60 mph
